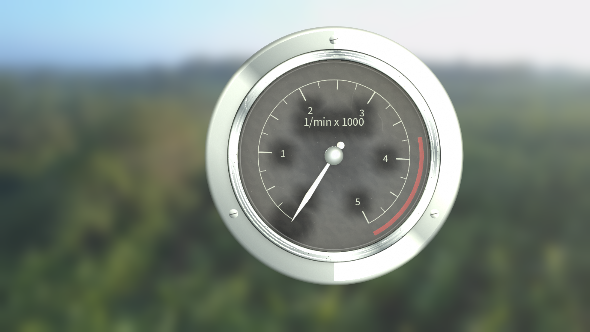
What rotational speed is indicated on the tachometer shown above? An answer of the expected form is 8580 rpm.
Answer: 0 rpm
